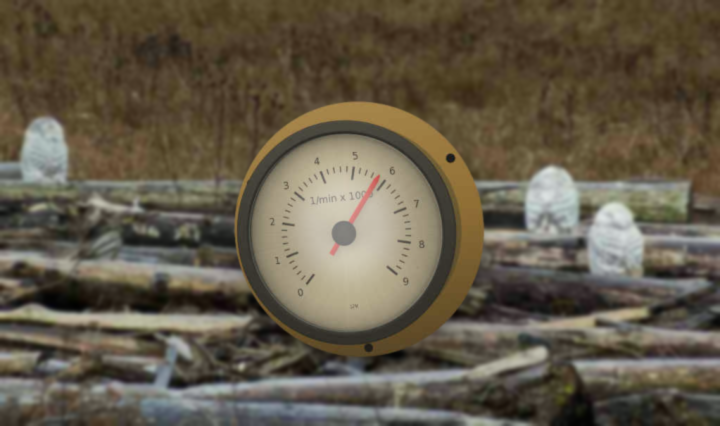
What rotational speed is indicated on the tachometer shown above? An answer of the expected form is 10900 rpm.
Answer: 5800 rpm
